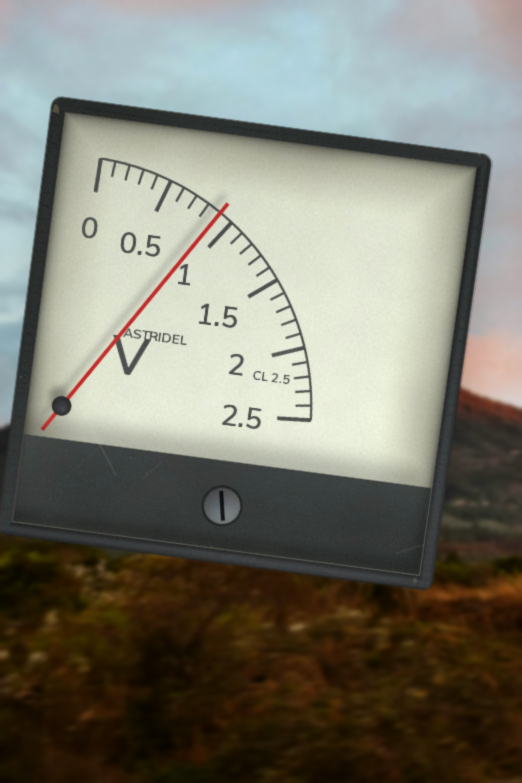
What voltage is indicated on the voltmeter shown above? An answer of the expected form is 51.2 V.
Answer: 0.9 V
